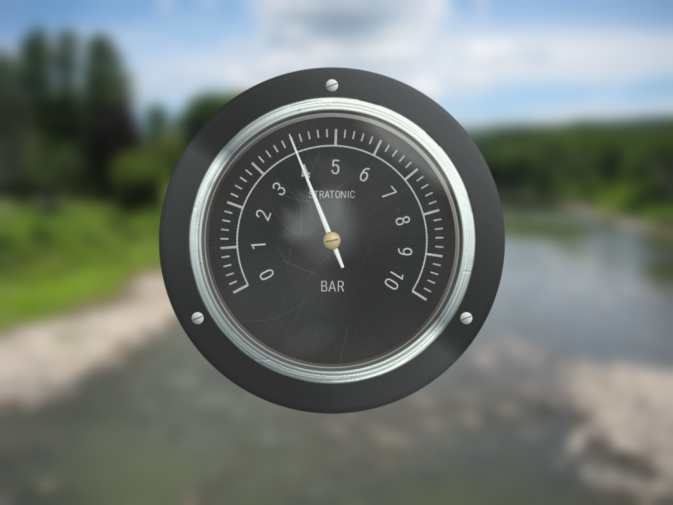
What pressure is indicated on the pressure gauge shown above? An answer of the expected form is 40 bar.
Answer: 4 bar
